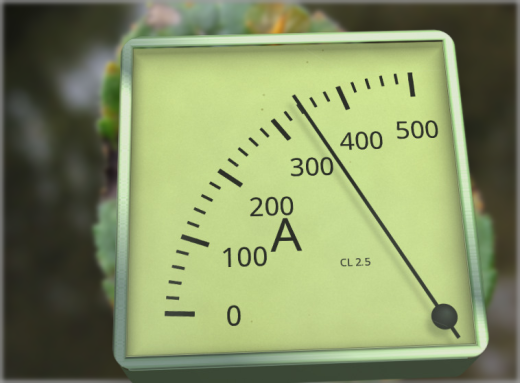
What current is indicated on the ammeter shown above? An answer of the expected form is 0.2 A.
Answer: 340 A
